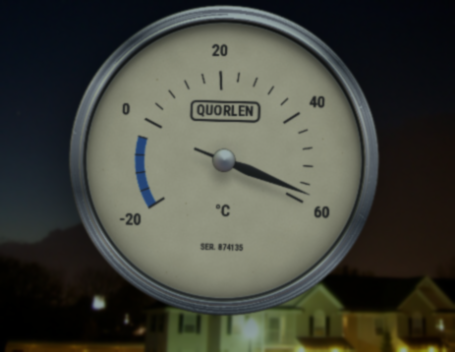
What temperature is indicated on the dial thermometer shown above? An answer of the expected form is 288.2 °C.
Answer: 58 °C
